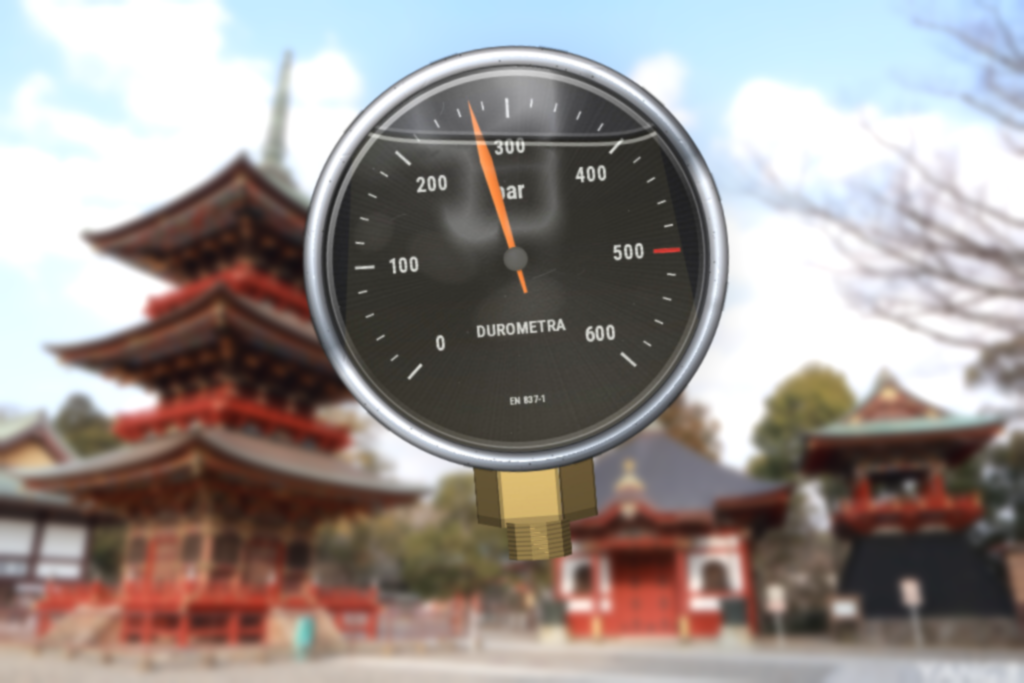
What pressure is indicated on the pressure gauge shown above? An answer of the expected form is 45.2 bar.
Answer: 270 bar
